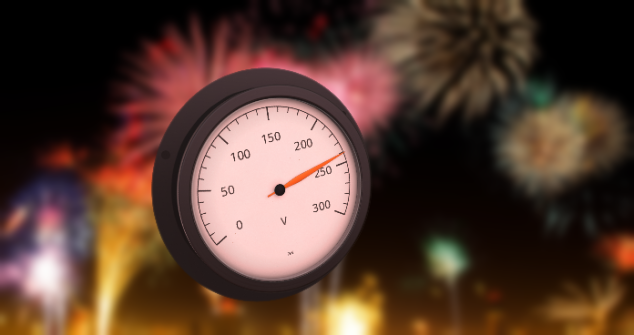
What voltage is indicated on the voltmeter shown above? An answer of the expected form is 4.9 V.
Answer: 240 V
